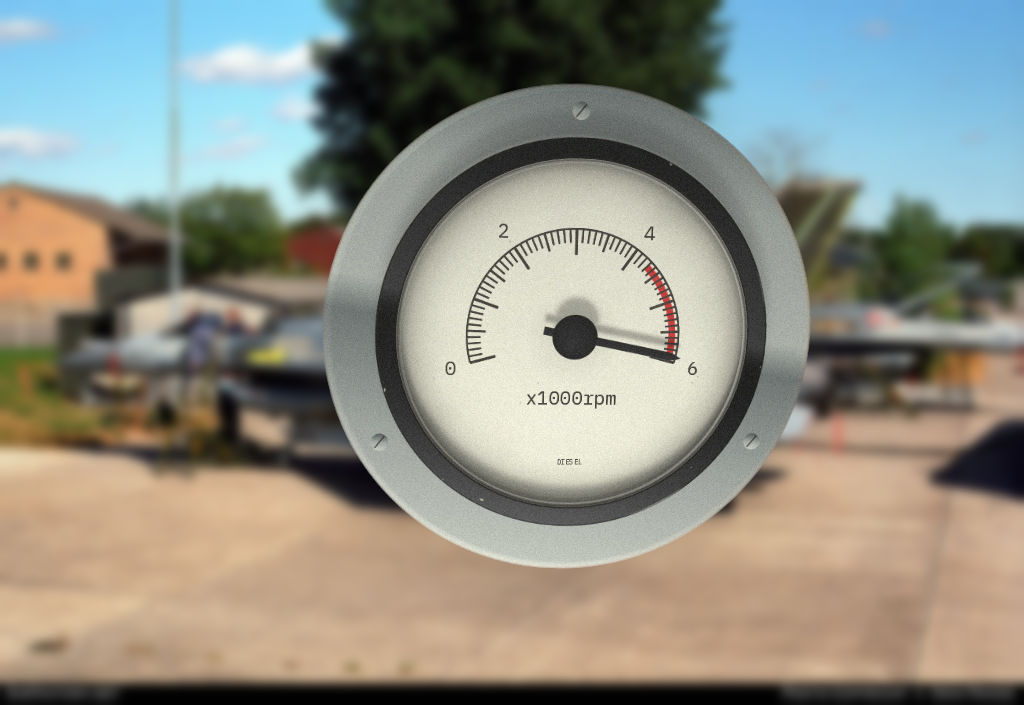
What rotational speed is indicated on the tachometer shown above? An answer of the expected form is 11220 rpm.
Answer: 5900 rpm
